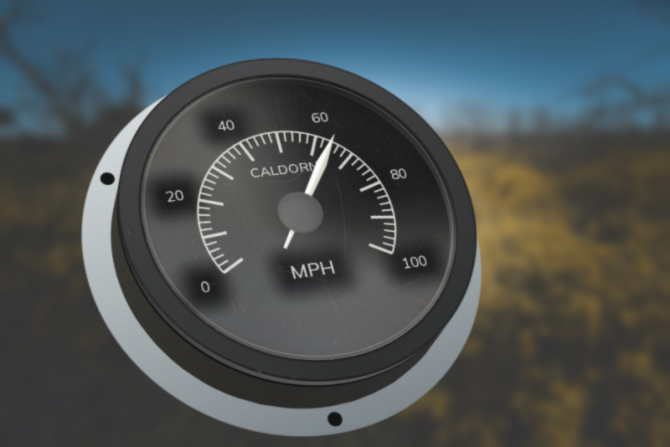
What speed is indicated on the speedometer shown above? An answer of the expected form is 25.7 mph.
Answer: 64 mph
